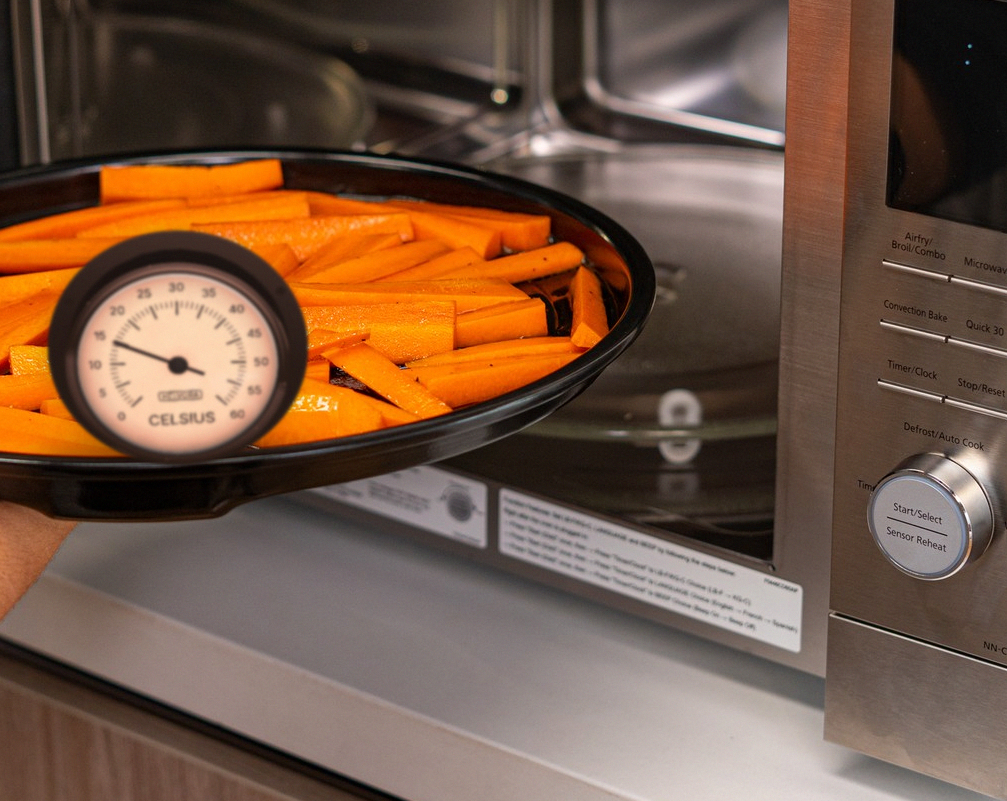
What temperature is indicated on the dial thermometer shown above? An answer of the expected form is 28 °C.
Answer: 15 °C
